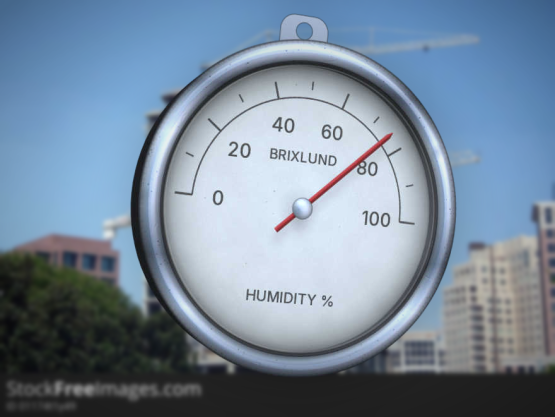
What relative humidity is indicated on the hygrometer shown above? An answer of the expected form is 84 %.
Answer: 75 %
